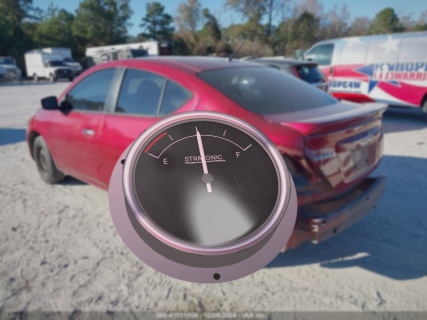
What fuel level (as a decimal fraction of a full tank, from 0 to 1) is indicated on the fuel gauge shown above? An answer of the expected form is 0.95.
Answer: 0.5
